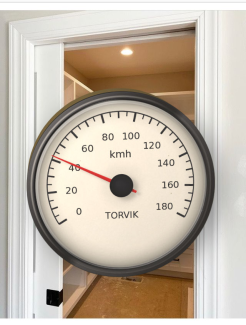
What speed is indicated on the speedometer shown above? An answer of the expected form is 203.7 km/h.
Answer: 42.5 km/h
